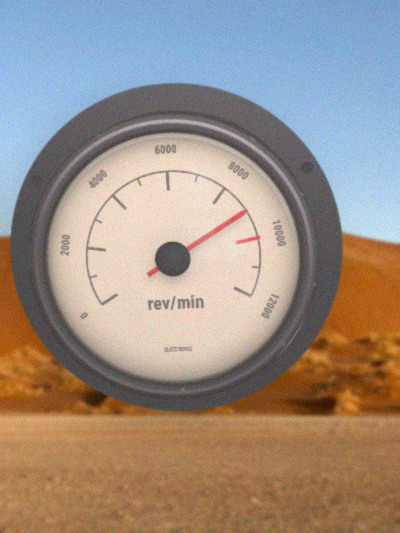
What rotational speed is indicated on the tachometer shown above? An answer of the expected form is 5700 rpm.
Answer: 9000 rpm
